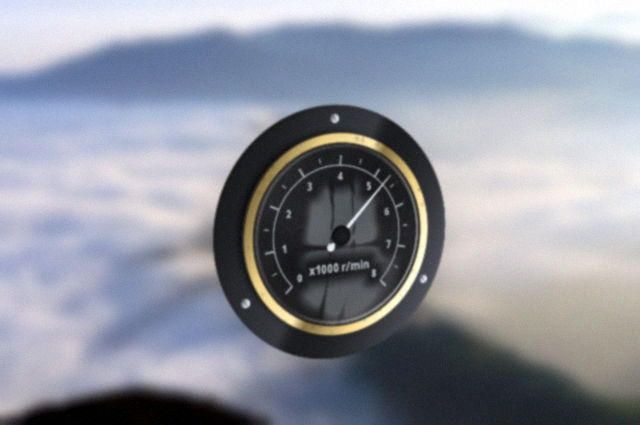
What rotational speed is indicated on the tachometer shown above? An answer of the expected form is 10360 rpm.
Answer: 5250 rpm
